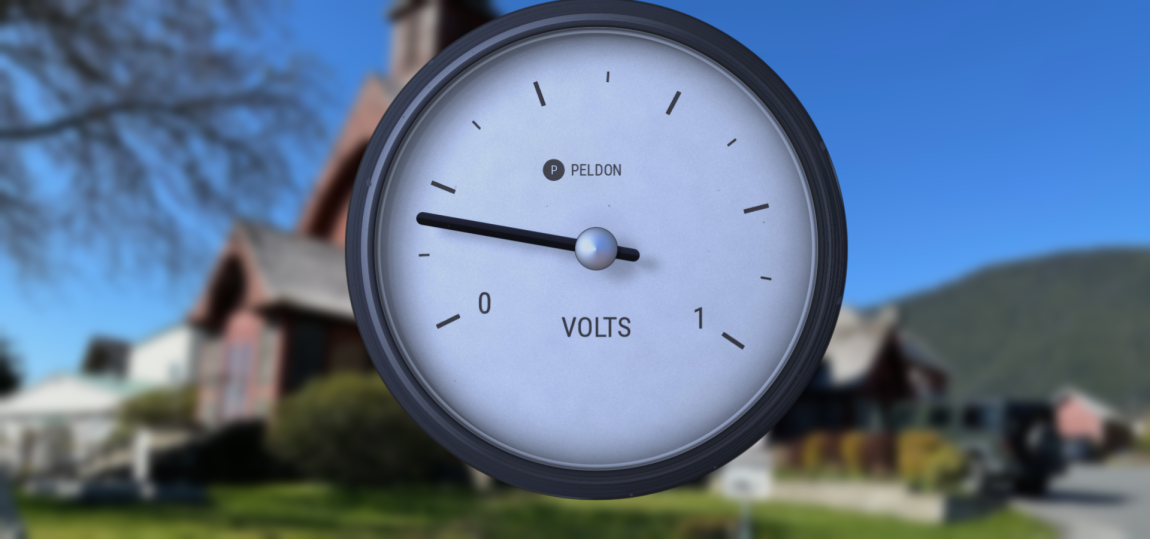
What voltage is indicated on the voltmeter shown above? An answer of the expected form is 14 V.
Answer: 0.15 V
